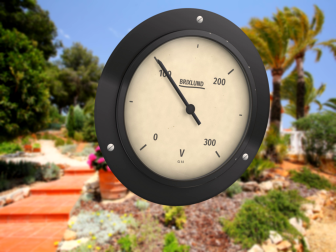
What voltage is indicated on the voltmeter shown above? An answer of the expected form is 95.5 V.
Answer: 100 V
